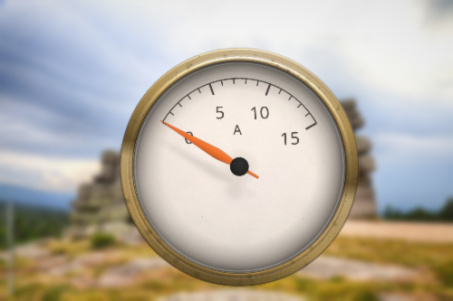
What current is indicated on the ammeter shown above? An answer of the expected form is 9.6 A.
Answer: 0 A
